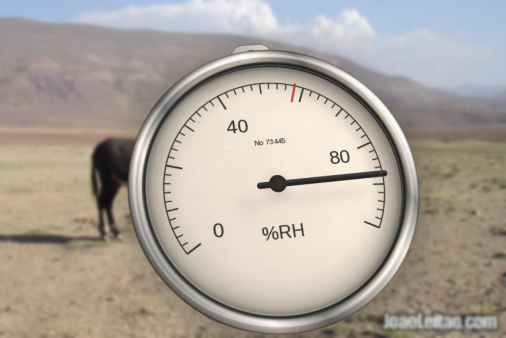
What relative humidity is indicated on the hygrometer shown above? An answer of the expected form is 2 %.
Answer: 88 %
